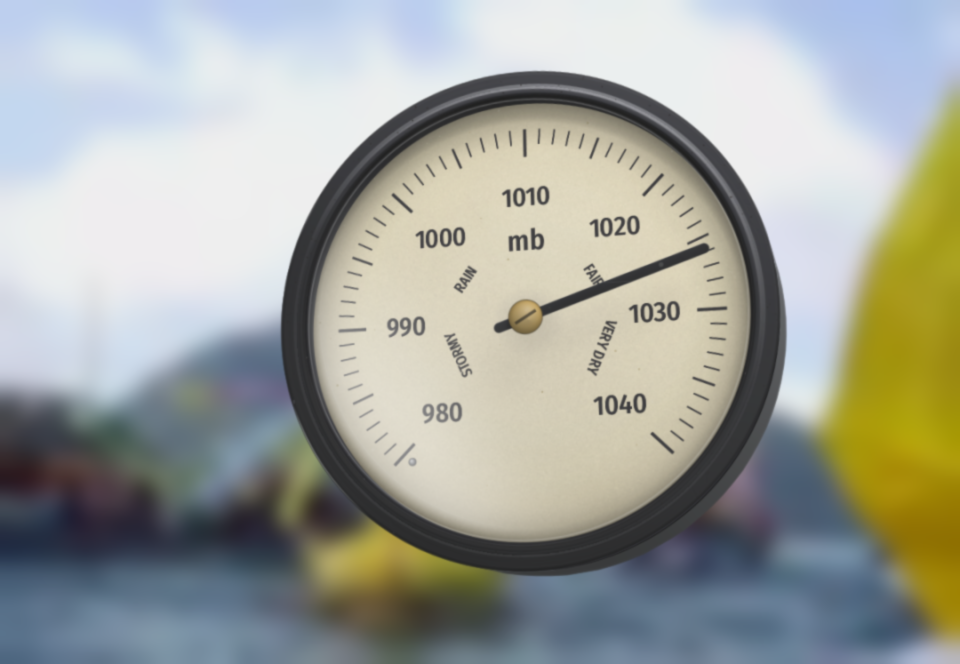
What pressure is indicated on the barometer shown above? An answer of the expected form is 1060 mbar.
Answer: 1026 mbar
